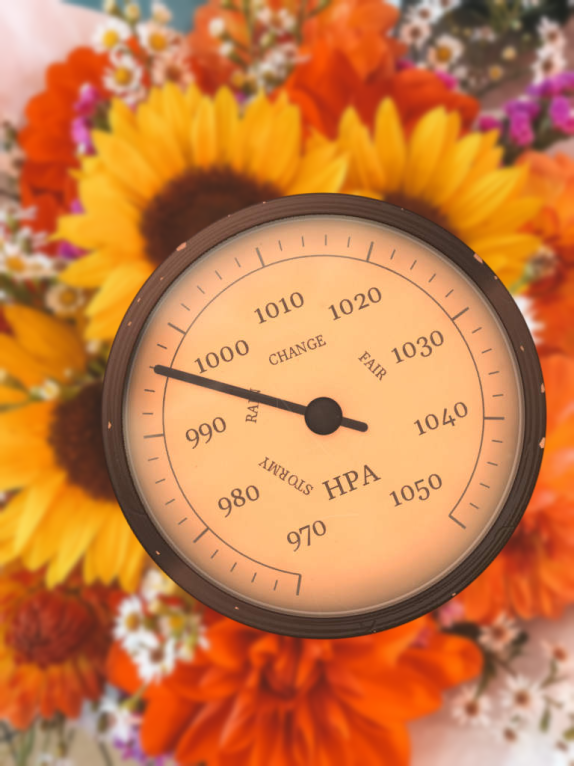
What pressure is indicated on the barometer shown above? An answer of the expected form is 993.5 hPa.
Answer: 996 hPa
